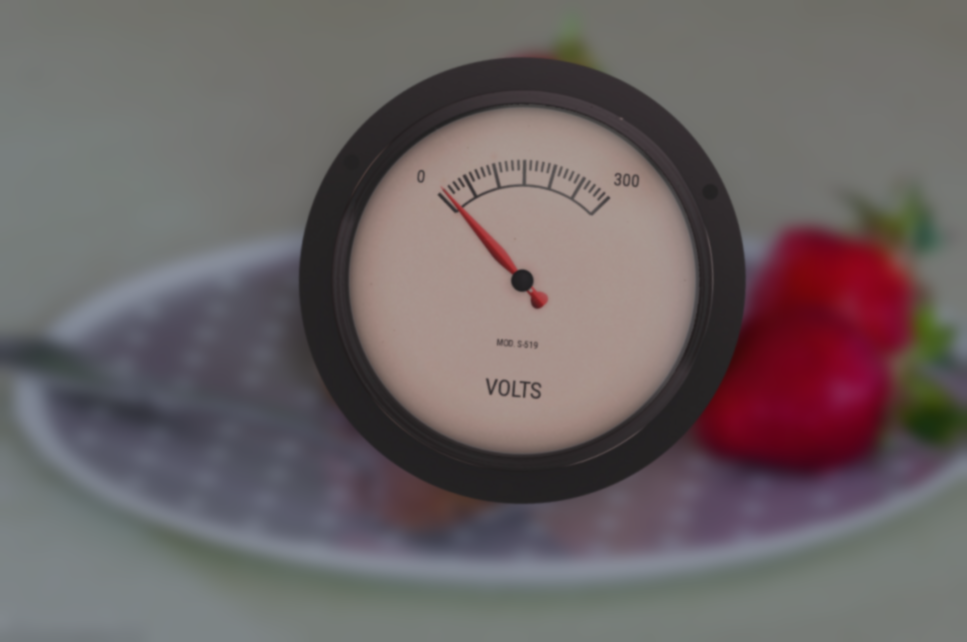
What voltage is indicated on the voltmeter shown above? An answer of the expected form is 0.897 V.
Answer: 10 V
